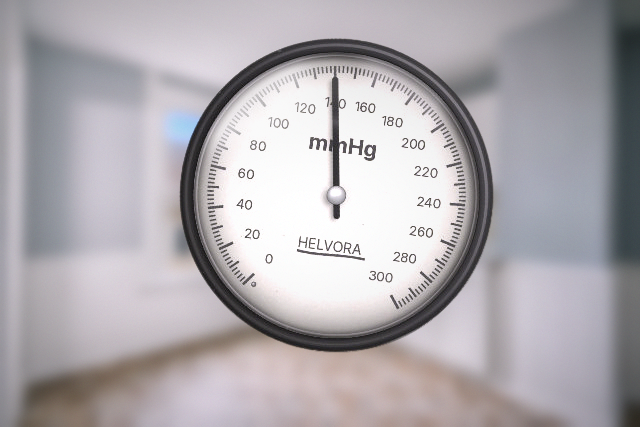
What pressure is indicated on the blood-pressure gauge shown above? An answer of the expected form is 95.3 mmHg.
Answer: 140 mmHg
